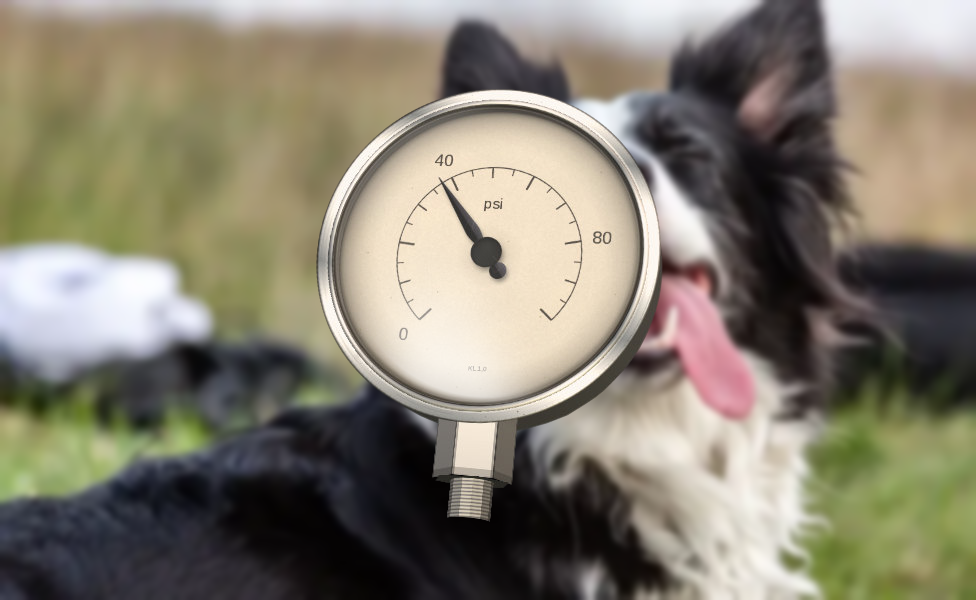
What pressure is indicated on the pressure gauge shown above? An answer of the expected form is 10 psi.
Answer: 37.5 psi
